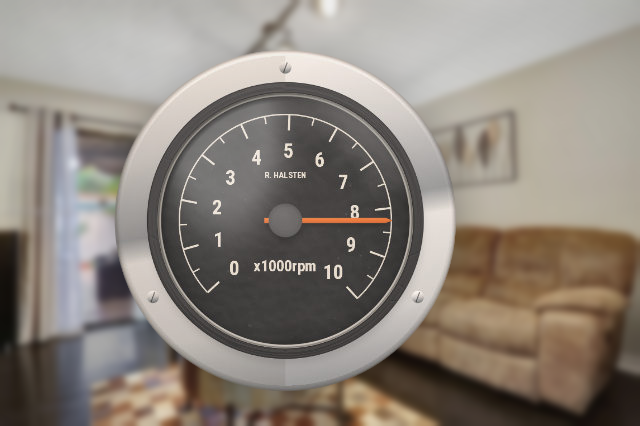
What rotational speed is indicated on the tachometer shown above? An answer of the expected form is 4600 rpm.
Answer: 8250 rpm
